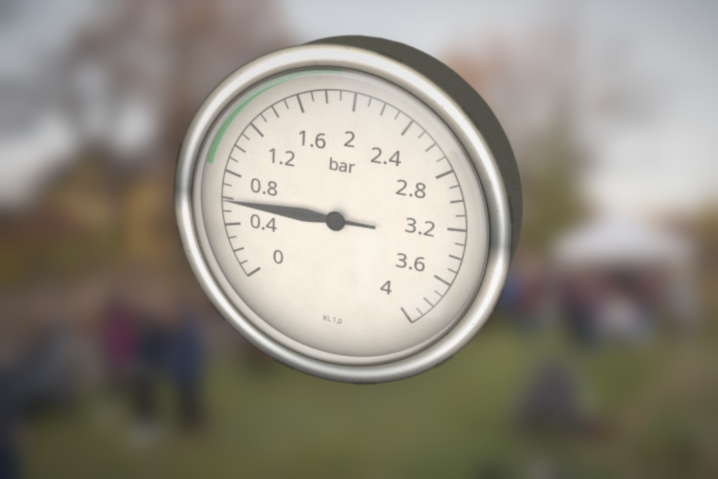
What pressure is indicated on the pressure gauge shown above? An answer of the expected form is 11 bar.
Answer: 0.6 bar
